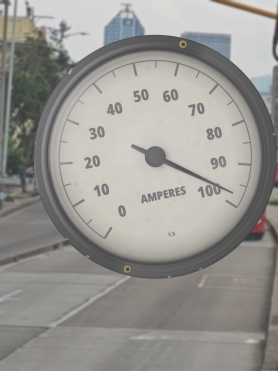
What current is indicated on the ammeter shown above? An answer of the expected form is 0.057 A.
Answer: 97.5 A
